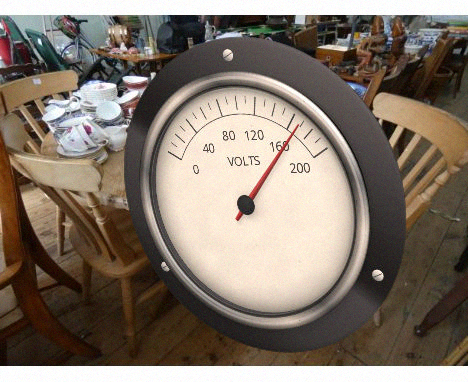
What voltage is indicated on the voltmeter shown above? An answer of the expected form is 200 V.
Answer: 170 V
